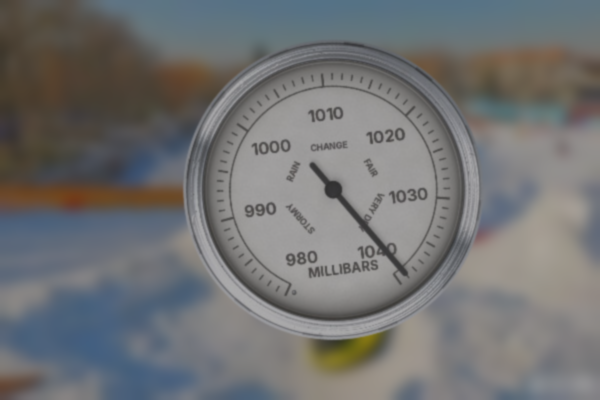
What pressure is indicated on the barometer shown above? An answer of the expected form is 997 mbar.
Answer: 1039 mbar
